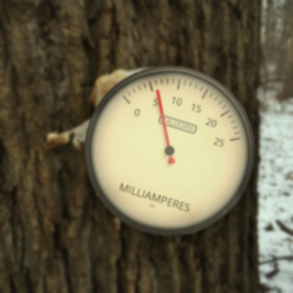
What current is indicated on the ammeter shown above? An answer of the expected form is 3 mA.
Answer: 6 mA
